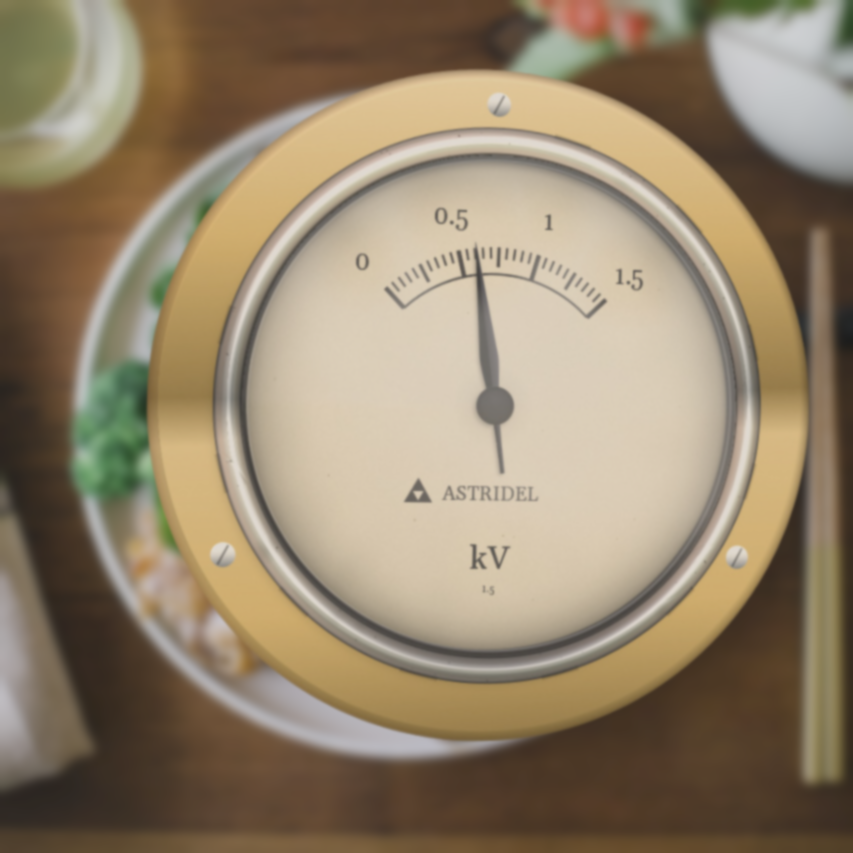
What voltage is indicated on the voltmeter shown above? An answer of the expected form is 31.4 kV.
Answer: 0.6 kV
